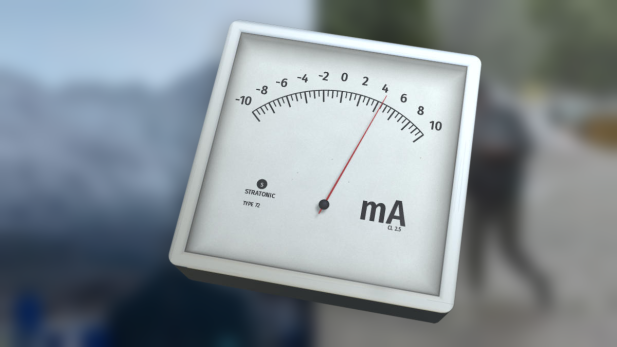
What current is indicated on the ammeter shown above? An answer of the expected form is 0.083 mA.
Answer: 4.5 mA
